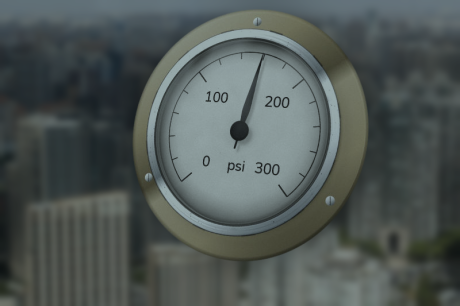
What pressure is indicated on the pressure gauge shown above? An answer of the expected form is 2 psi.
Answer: 160 psi
